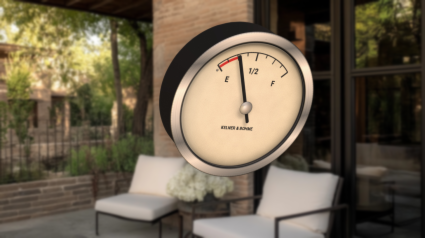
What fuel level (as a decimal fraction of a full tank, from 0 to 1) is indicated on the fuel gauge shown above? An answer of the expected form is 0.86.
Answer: 0.25
